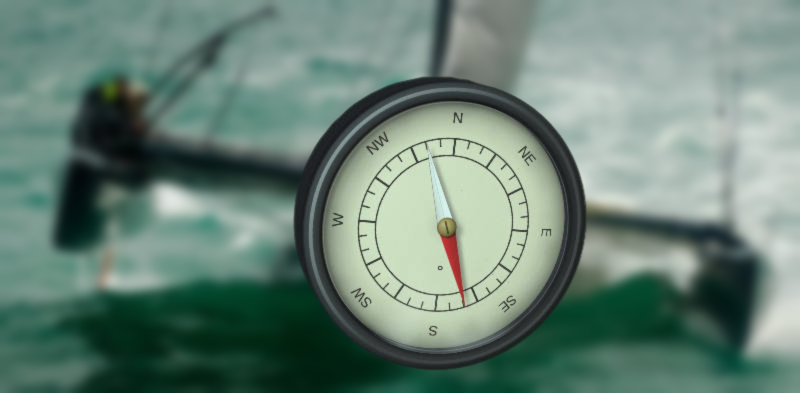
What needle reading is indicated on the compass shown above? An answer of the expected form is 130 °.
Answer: 160 °
